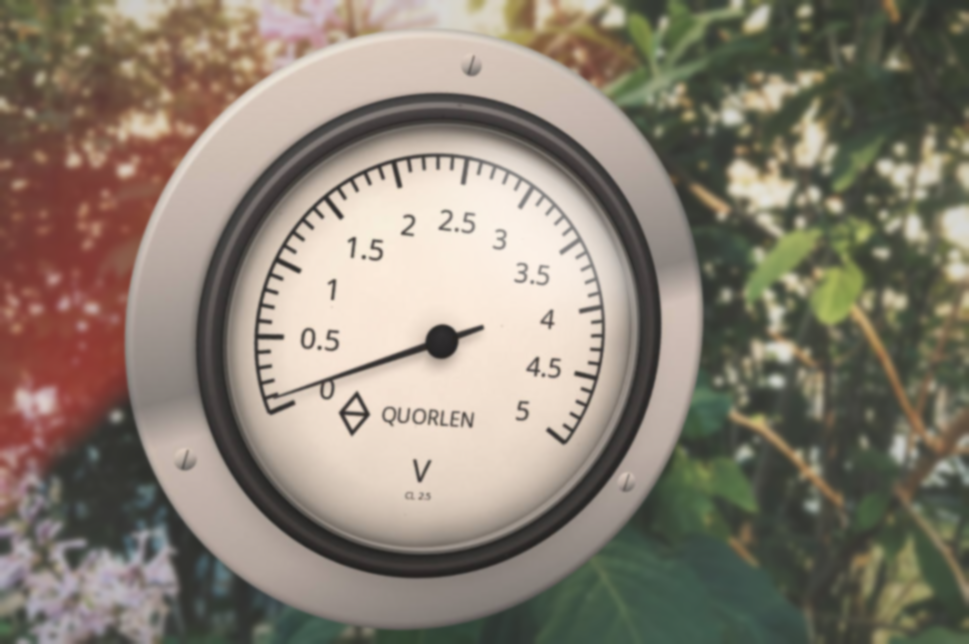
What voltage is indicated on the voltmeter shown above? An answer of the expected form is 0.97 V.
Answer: 0.1 V
